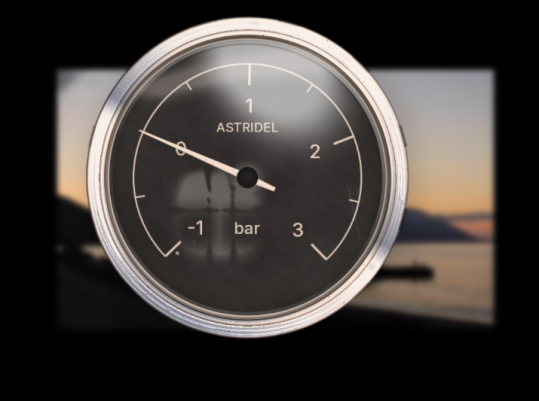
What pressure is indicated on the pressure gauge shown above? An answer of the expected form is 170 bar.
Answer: 0 bar
